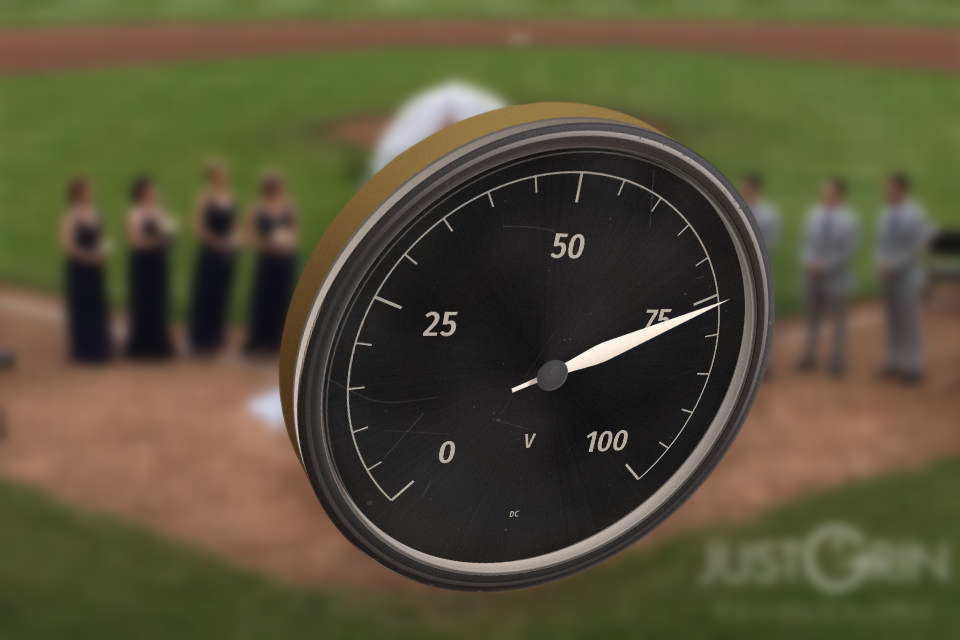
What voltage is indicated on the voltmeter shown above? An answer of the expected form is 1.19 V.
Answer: 75 V
